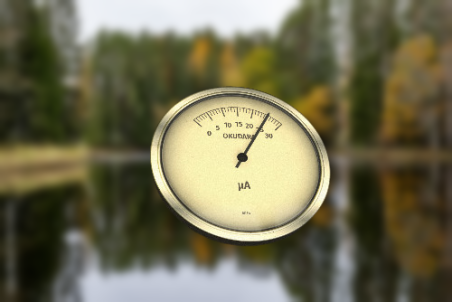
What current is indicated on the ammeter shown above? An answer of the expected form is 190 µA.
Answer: 25 µA
